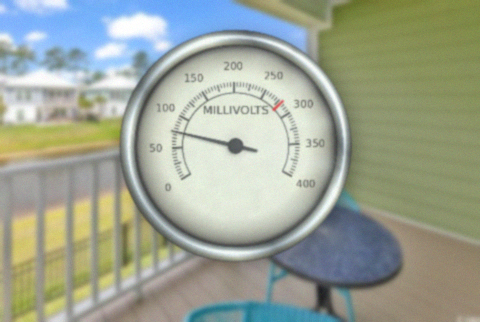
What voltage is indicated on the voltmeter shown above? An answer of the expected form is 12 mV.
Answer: 75 mV
